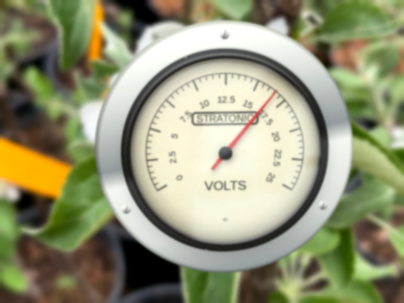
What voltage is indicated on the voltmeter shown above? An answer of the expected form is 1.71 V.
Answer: 16.5 V
